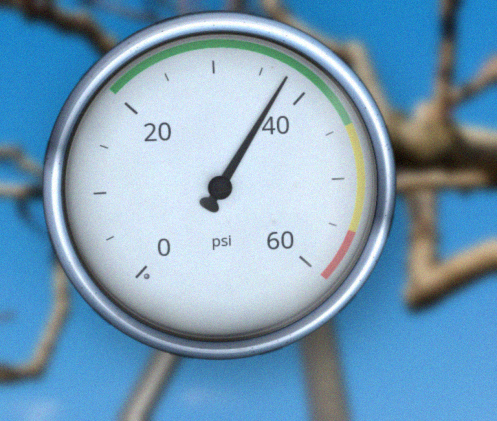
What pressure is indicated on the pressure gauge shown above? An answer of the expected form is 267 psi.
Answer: 37.5 psi
